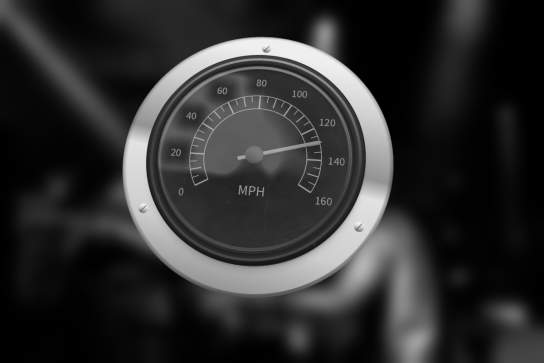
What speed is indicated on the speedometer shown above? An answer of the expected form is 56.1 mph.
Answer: 130 mph
